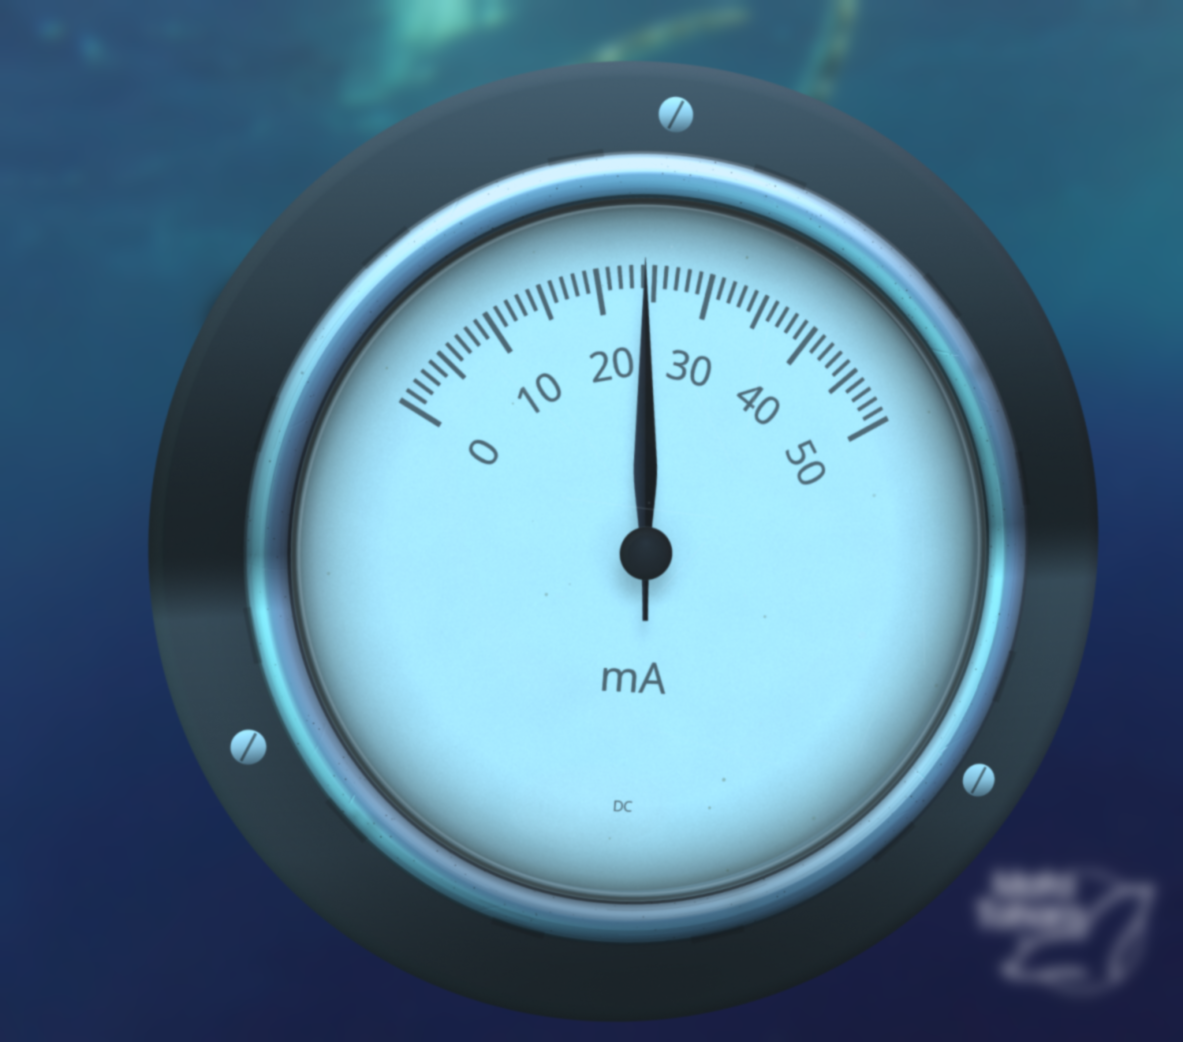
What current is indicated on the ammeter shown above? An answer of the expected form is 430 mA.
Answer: 24 mA
